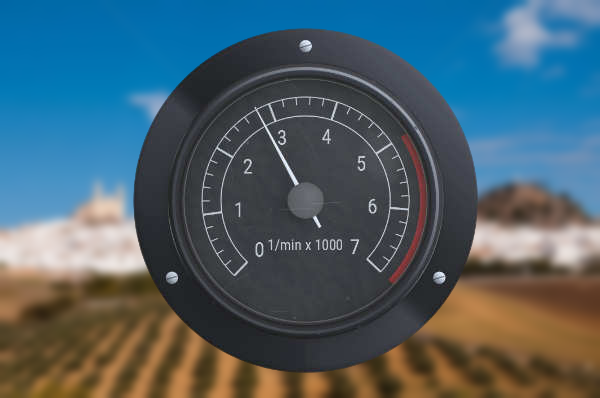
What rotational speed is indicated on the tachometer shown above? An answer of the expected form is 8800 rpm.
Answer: 2800 rpm
